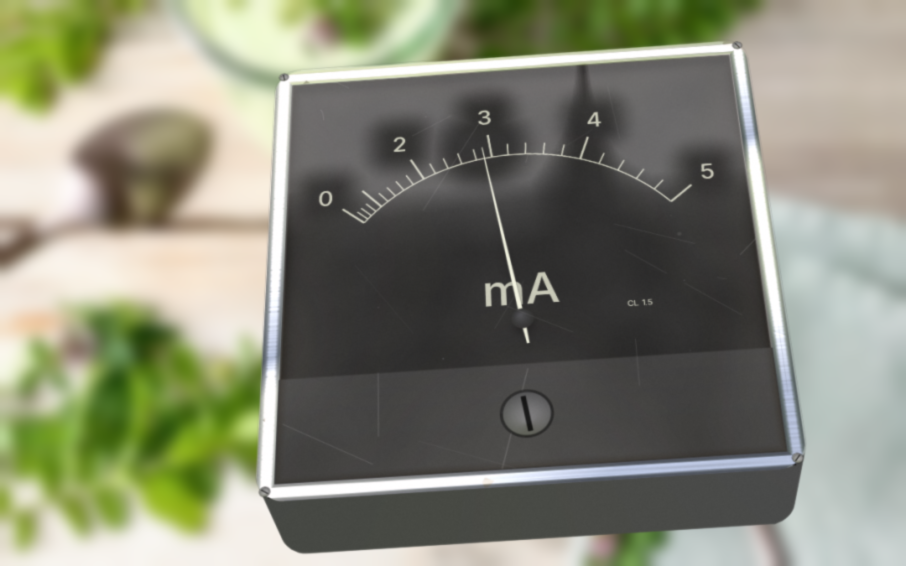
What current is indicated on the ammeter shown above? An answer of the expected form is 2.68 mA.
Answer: 2.9 mA
